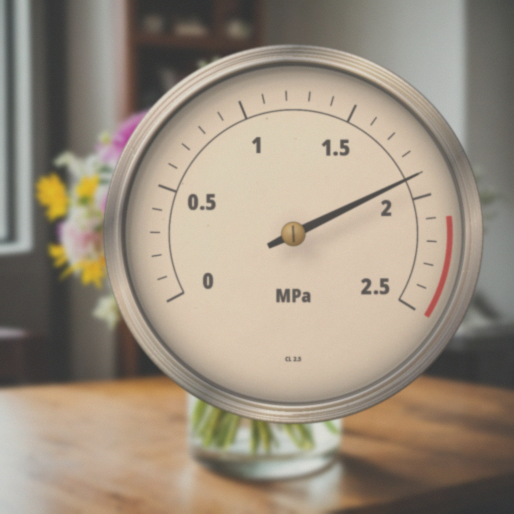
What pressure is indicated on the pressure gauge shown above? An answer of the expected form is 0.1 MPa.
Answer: 1.9 MPa
